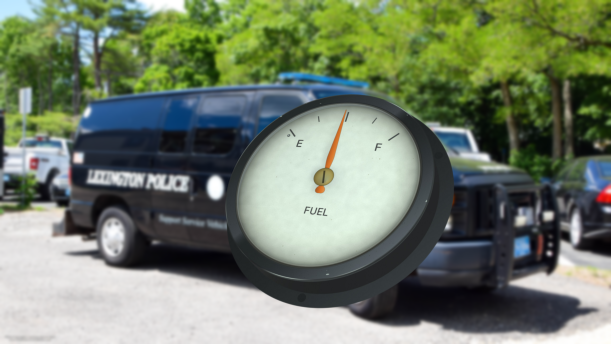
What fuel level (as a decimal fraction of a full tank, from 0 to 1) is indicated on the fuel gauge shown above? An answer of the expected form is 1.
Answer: 0.5
